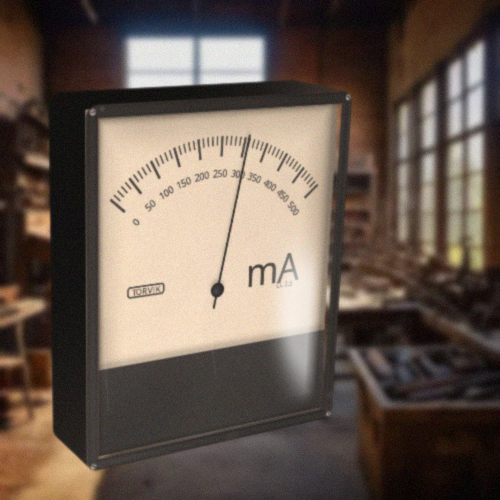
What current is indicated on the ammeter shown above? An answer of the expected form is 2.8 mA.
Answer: 300 mA
